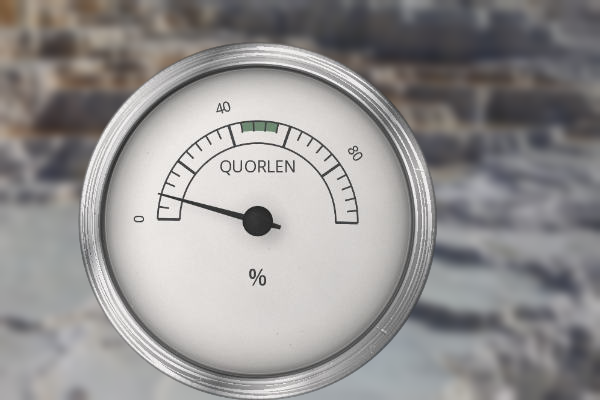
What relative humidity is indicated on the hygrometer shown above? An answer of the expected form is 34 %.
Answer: 8 %
